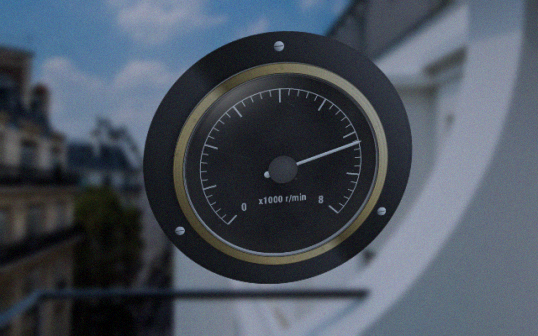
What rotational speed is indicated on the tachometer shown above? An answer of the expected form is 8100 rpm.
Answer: 6200 rpm
